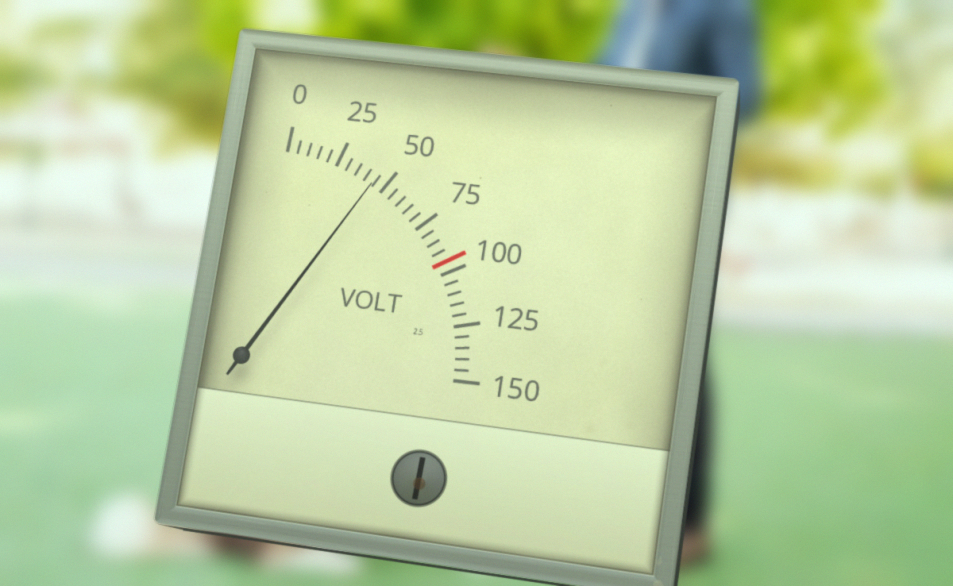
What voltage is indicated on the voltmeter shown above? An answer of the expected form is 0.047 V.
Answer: 45 V
